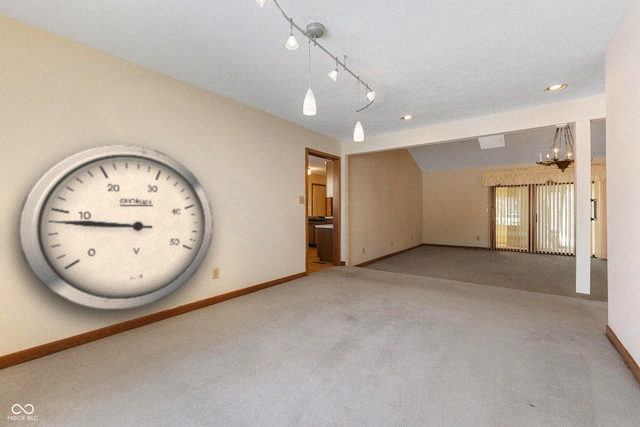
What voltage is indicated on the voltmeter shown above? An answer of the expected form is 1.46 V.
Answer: 8 V
